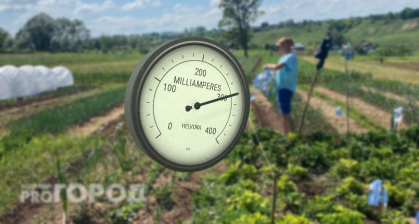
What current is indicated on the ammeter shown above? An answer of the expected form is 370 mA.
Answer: 300 mA
